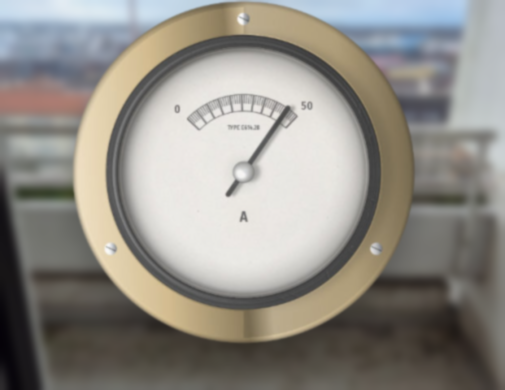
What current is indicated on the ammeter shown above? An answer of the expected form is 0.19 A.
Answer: 45 A
